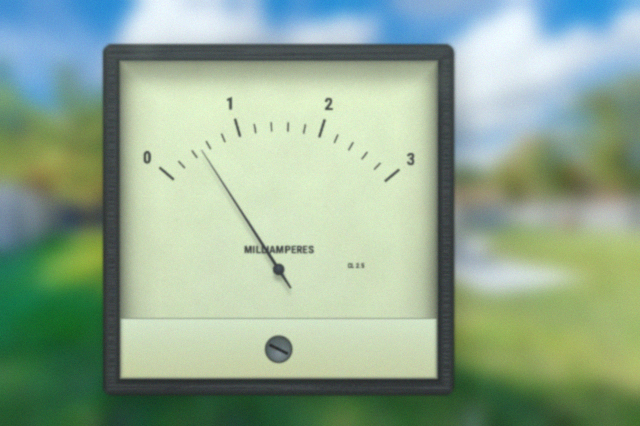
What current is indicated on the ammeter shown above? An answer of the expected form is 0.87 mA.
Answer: 0.5 mA
